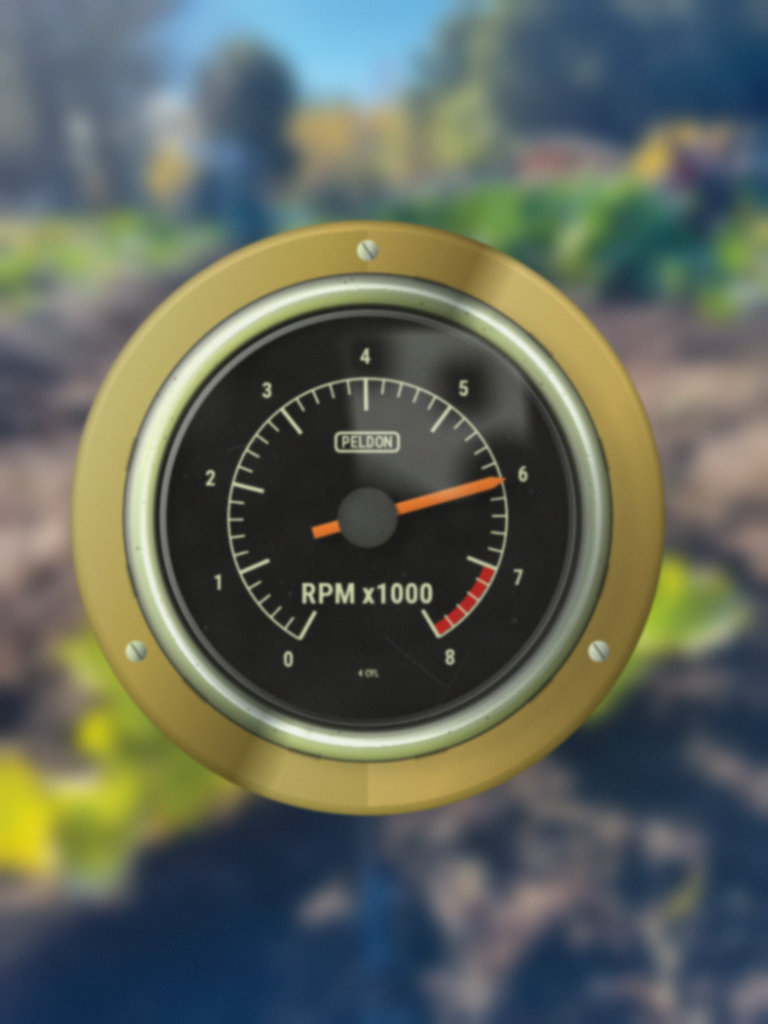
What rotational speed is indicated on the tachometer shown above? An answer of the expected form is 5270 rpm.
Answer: 6000 rpm
